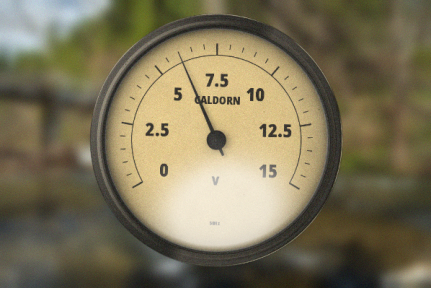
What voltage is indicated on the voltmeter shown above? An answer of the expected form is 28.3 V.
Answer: 6 V
